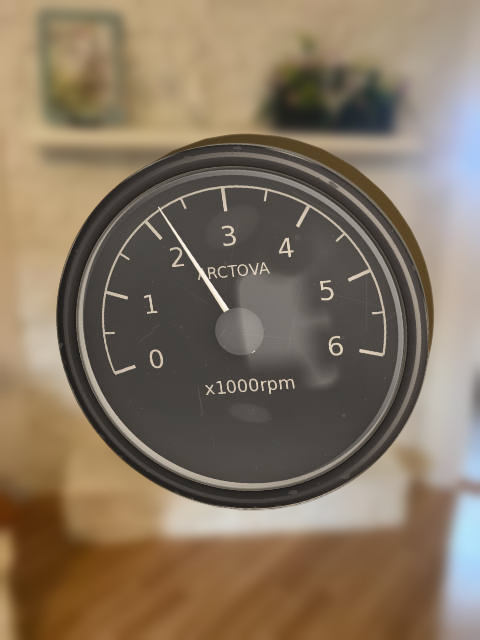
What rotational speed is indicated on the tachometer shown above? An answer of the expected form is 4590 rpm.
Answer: 2250 rpm
